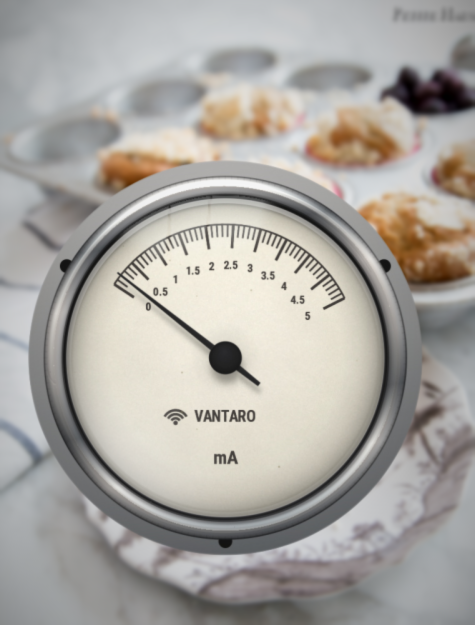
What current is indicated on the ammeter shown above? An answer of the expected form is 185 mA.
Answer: 0.2 mA
